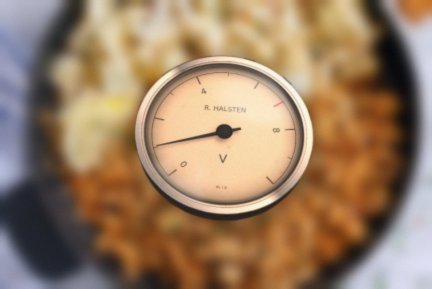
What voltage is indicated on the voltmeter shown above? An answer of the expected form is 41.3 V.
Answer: 1 V
